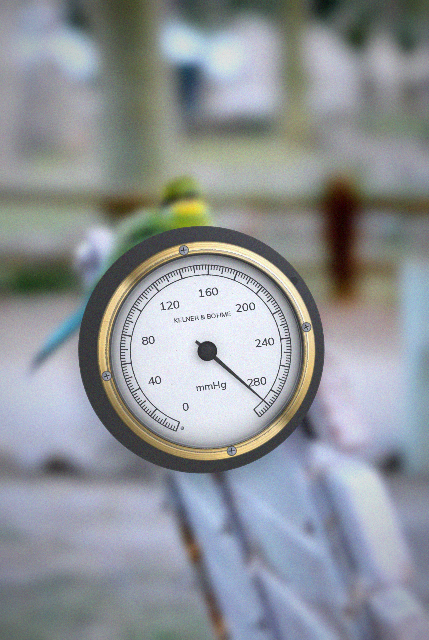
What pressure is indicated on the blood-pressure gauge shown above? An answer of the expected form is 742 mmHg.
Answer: 290 mmHg
